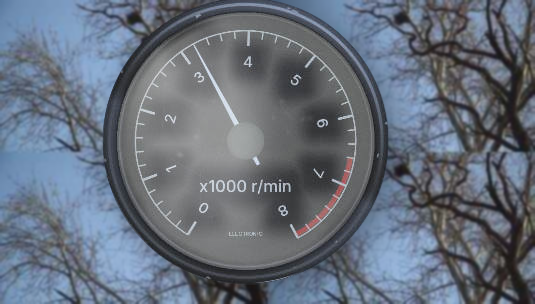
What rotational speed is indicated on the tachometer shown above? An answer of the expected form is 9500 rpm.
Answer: 3200 rpm
